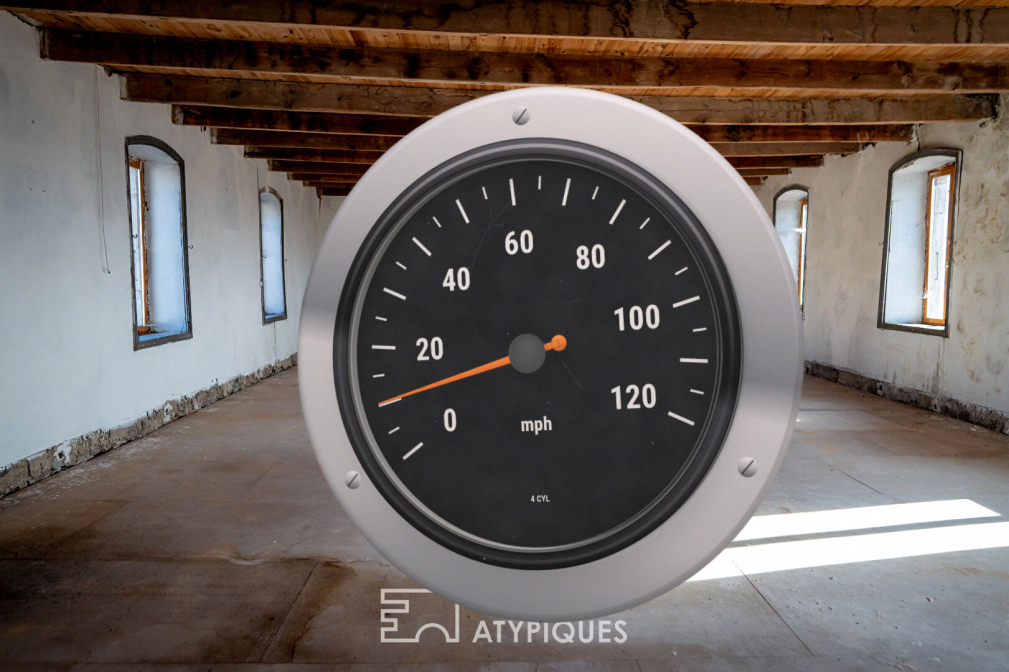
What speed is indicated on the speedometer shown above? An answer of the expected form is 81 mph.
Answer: 10 mph
